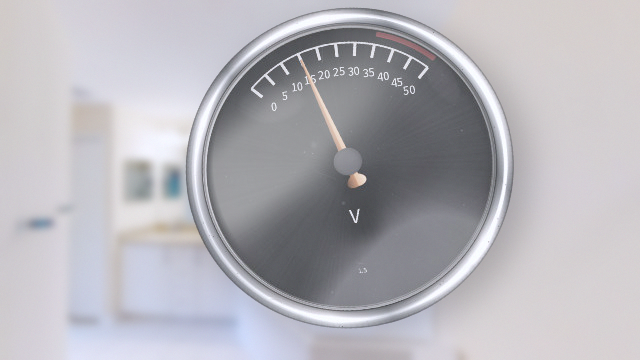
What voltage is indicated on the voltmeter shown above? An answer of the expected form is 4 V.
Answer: 15 V
